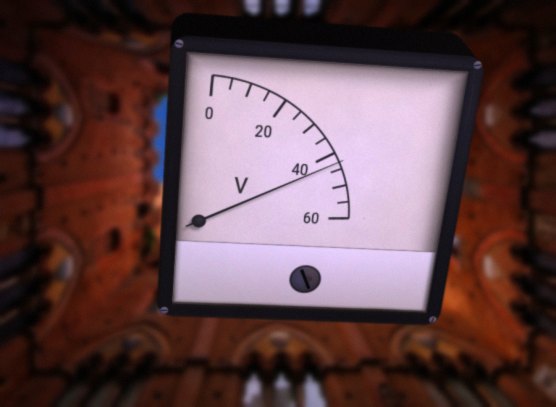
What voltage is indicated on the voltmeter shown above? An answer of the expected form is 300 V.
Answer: 42.5 V
